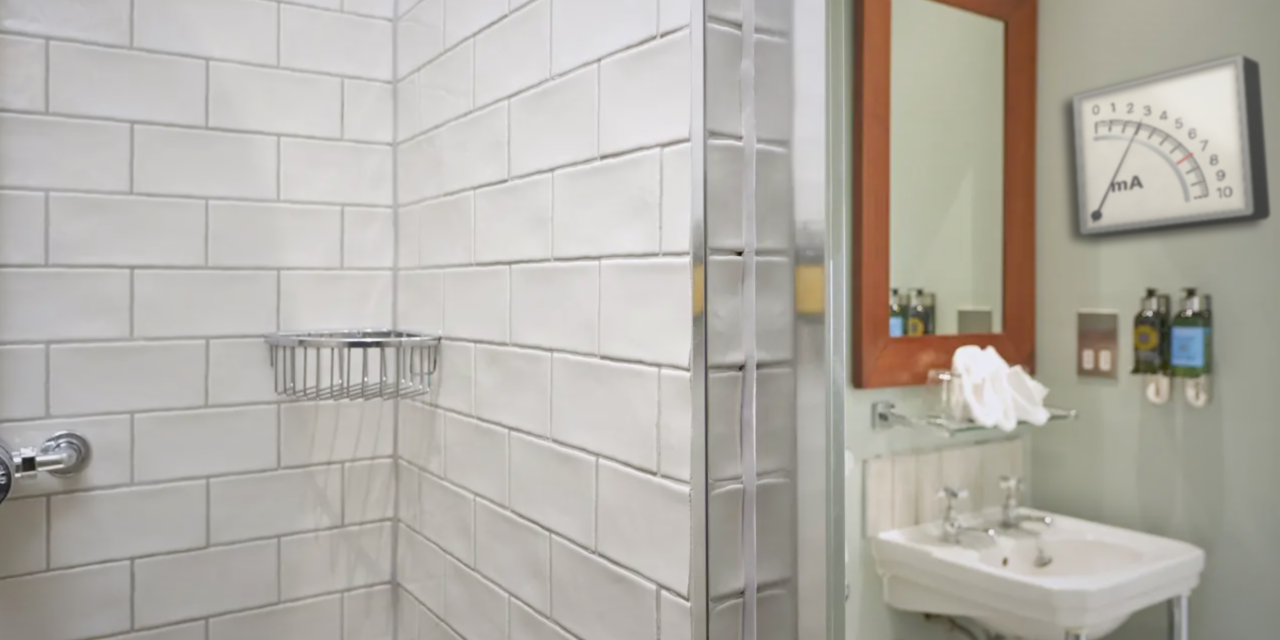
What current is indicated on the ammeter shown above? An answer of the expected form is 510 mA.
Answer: 3 mA
